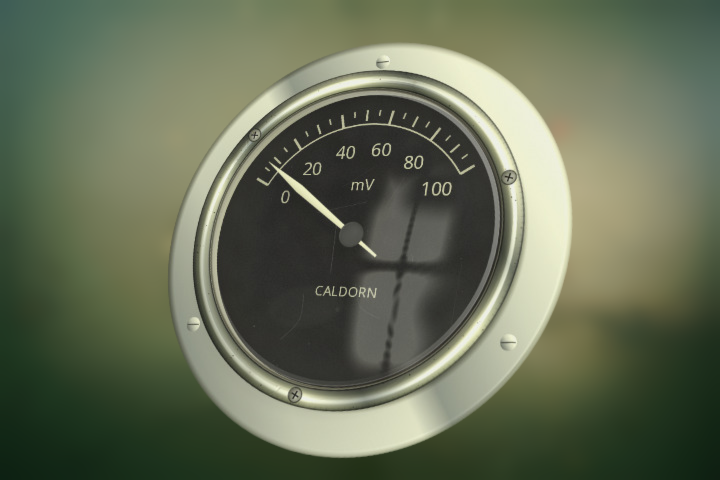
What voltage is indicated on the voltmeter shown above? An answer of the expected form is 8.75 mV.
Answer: 7.5 mV
